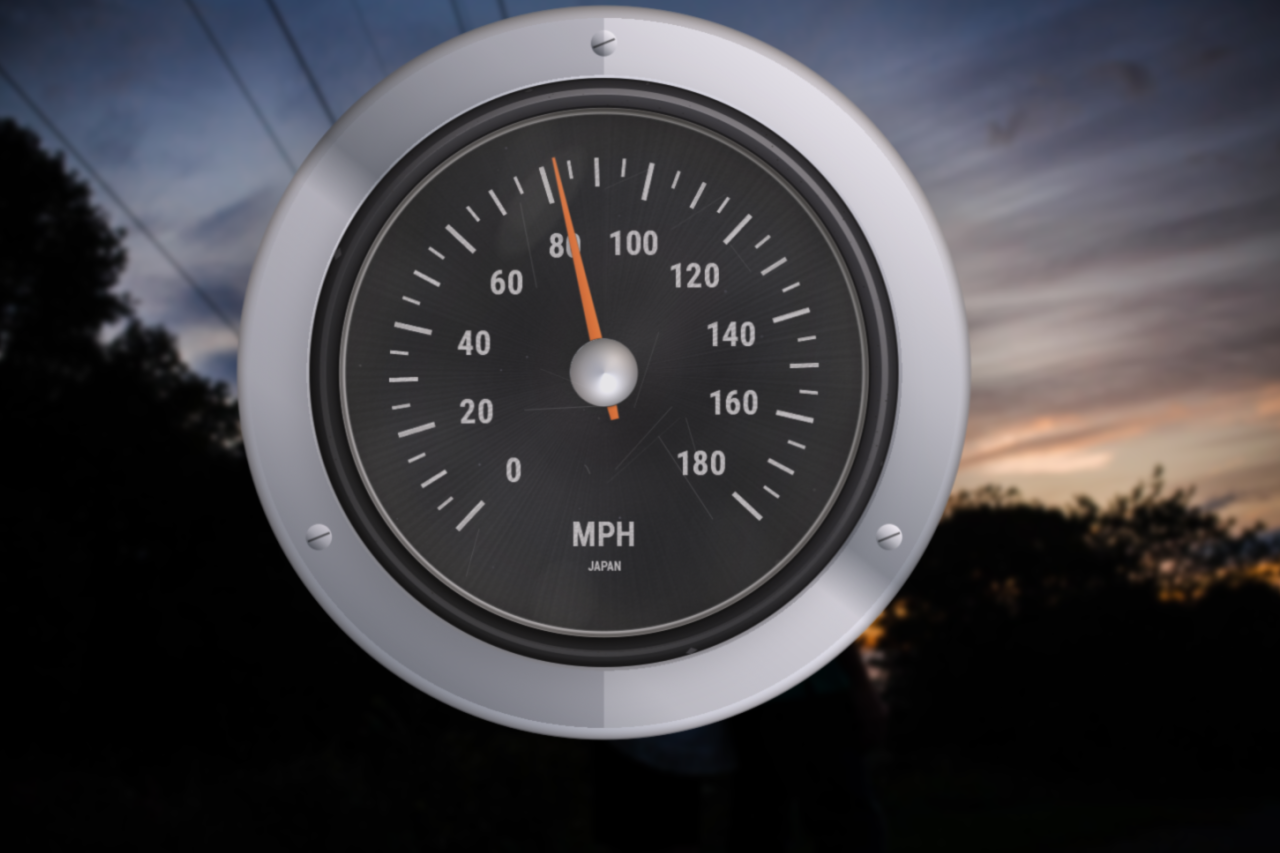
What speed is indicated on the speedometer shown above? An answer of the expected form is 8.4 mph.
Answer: 82.5 mph
